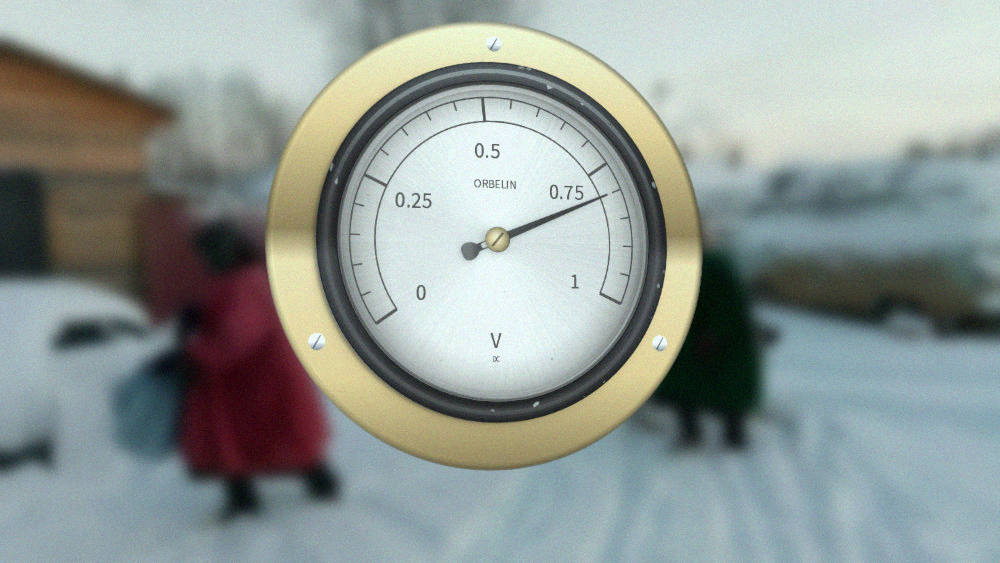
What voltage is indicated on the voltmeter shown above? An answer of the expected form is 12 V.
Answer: 0.8 V
